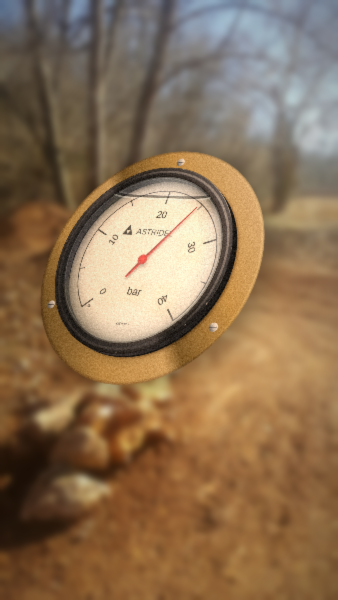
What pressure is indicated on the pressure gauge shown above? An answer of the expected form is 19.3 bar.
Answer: 25 bar
